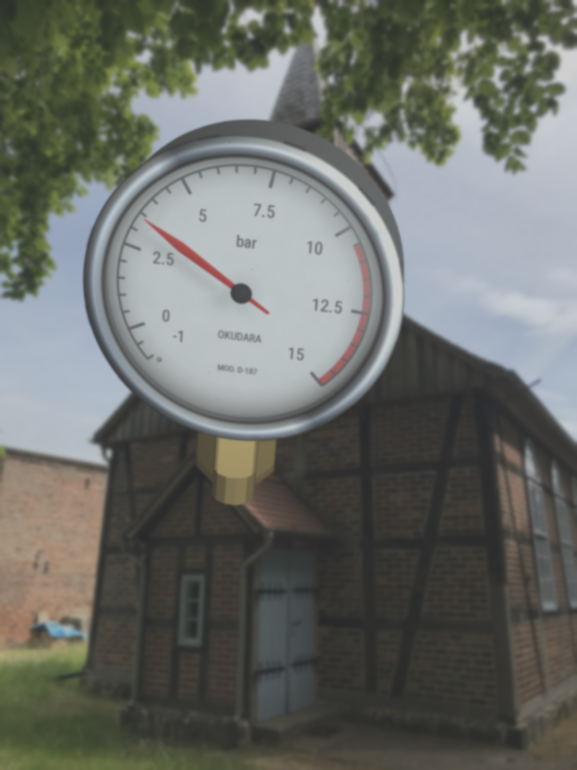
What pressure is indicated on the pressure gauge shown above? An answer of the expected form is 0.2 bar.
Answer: 3.5 bar
